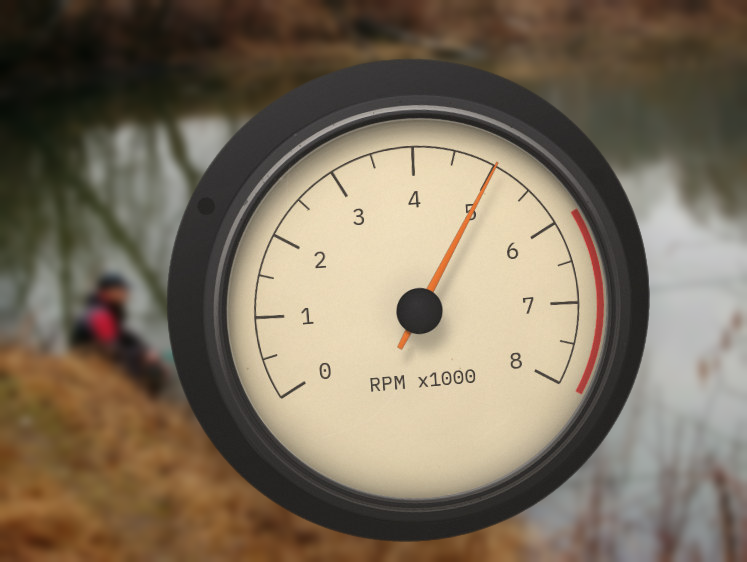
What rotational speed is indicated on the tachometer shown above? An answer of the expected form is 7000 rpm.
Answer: 5000 rpm
